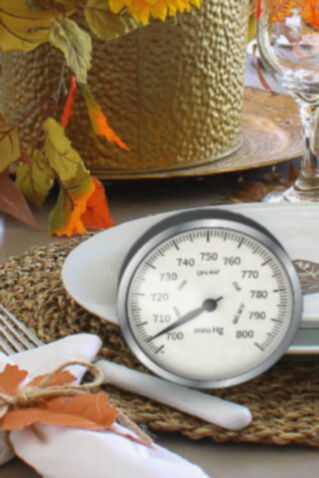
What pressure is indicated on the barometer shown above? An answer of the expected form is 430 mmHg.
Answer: 705 mmHg
